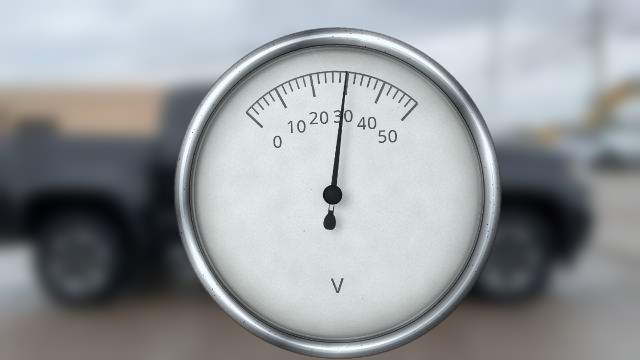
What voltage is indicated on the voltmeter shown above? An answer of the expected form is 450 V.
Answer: 30 V
